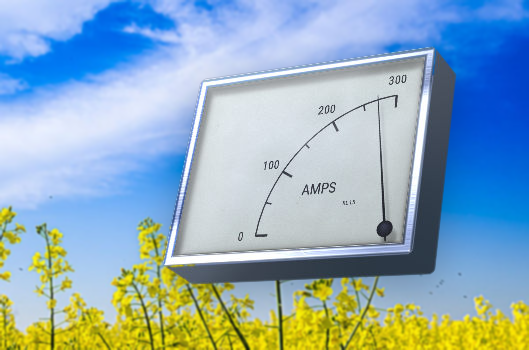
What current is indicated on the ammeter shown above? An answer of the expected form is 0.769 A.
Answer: 275 A
